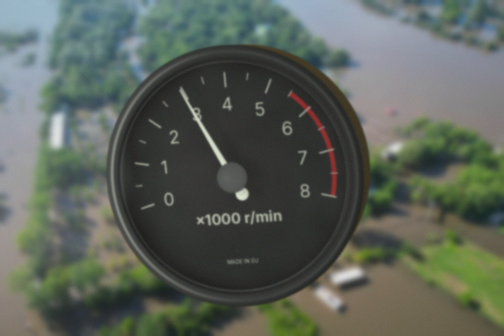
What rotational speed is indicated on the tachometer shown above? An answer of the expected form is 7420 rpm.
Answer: 3000 rpm
